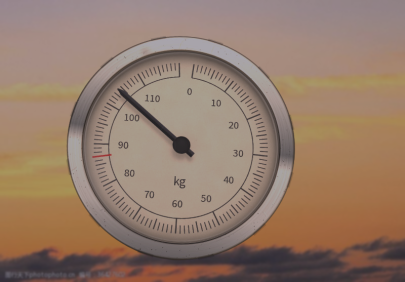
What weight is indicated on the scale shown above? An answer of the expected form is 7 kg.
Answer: 104 kg
